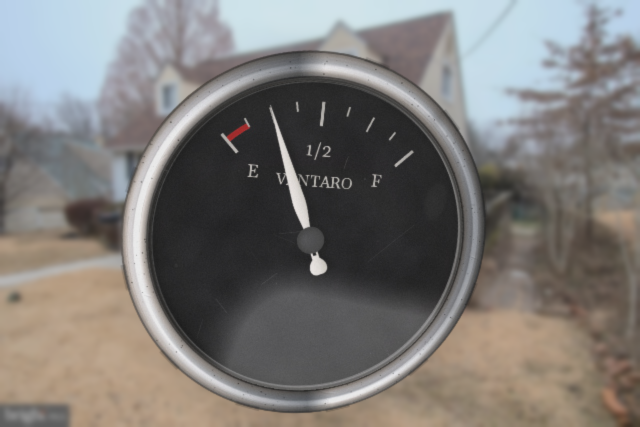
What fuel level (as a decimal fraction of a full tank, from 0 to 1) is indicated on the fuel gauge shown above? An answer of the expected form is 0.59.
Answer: 0.25
